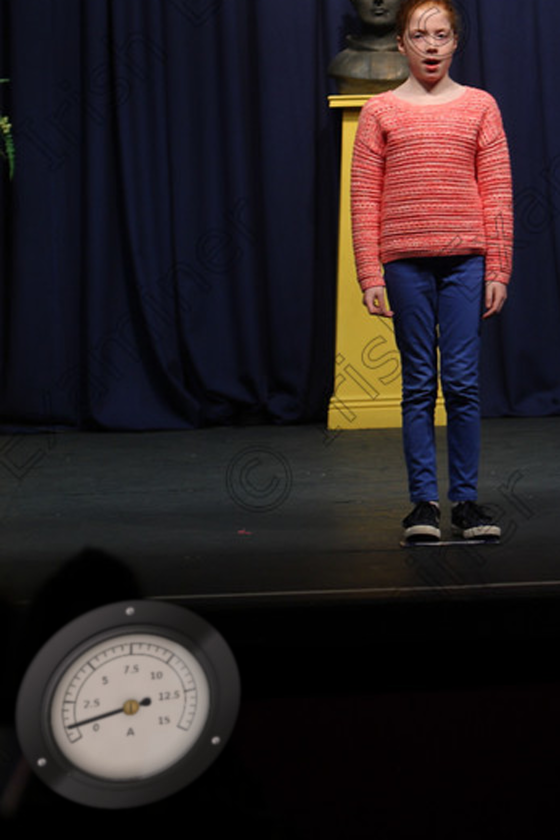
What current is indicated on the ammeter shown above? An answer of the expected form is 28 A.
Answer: 1 A
